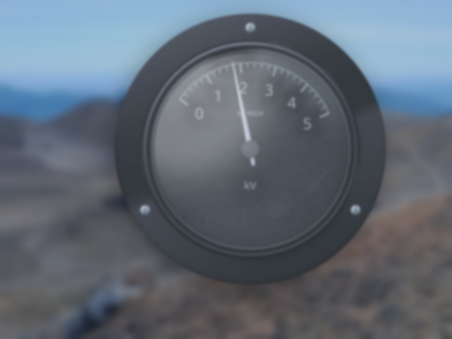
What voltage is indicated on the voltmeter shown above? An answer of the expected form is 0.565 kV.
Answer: 1.8 kV
